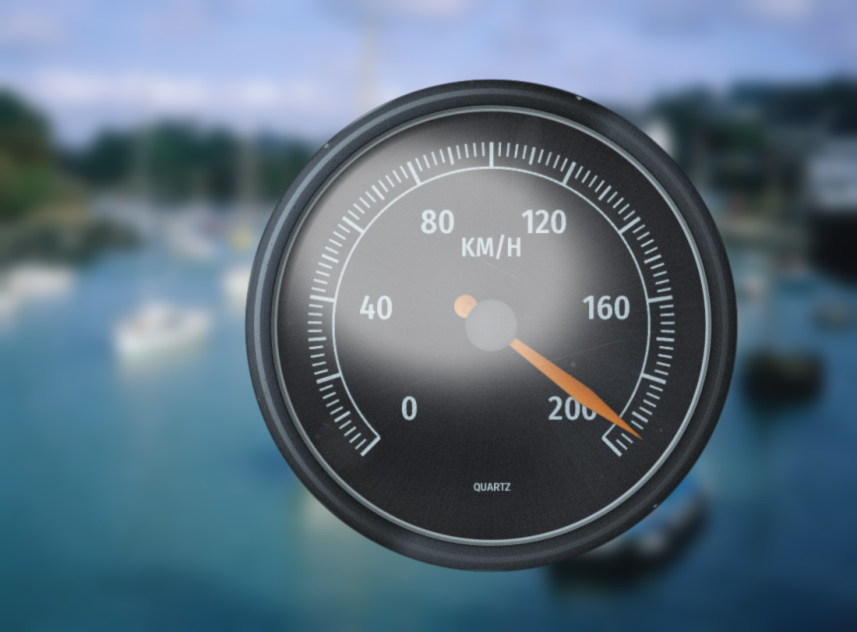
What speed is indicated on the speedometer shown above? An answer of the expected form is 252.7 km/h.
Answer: 194 km/h
